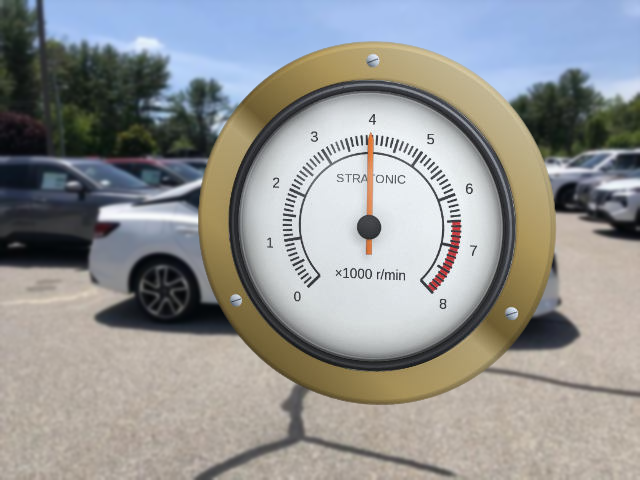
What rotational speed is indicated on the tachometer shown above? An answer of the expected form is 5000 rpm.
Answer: 4000 rpm
